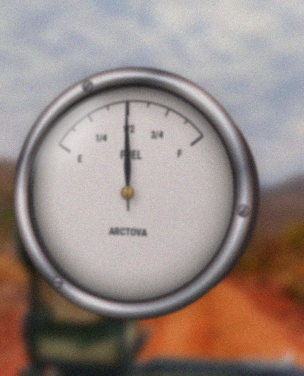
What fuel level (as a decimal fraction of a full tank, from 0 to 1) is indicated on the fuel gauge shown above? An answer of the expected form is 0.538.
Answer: 0.5
